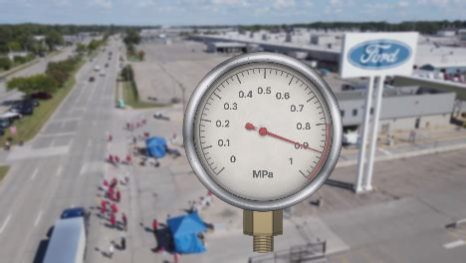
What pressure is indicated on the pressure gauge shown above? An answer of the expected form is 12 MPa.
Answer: 0.9 MPa
